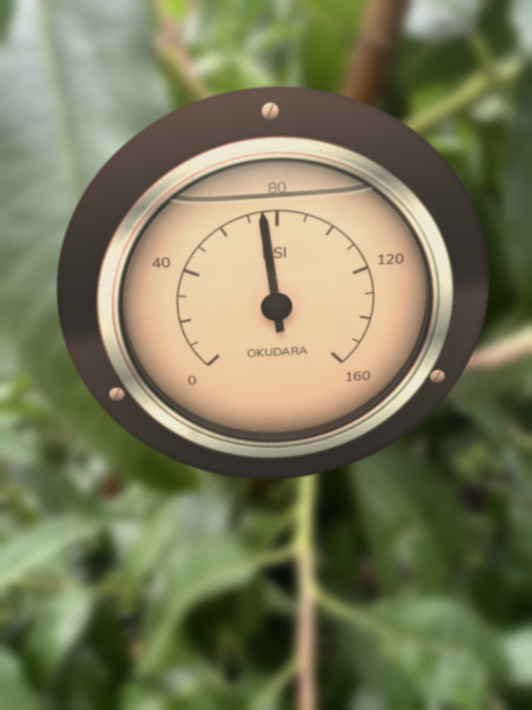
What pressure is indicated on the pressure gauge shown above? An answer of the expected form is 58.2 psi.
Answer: 75 psi
